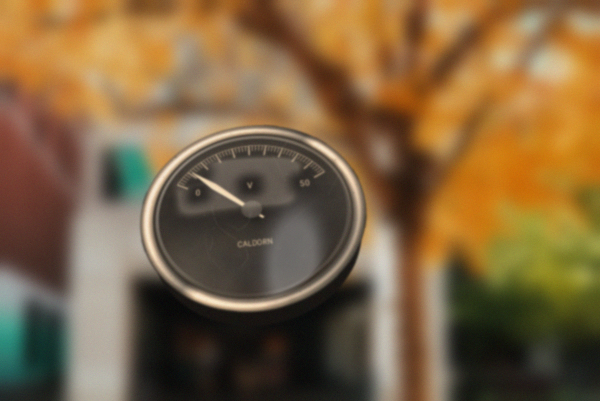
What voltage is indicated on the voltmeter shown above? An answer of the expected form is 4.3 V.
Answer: 5 V
